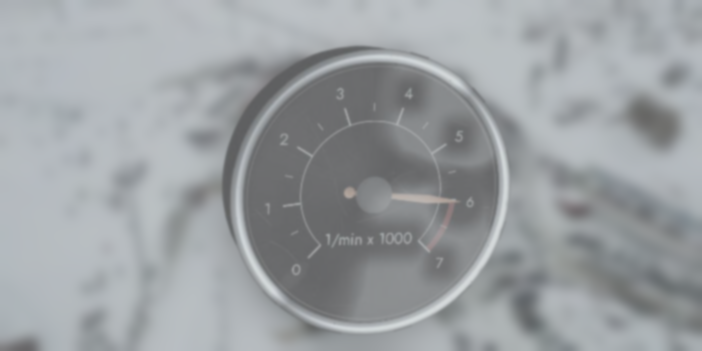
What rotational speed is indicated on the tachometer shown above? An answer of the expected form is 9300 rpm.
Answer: 6000 rpm
